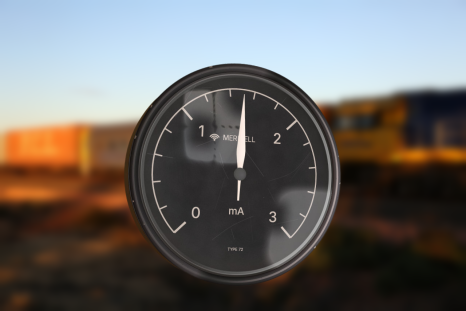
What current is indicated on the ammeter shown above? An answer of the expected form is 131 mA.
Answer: 1.5 mA
